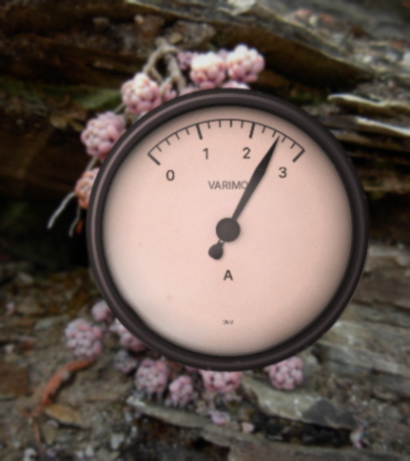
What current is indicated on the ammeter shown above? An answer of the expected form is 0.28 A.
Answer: 2.5 A
